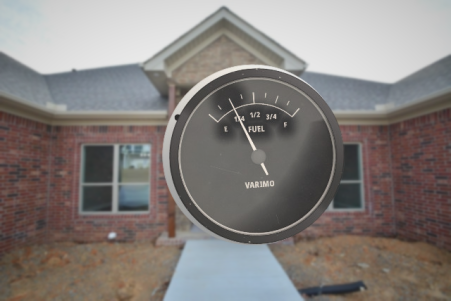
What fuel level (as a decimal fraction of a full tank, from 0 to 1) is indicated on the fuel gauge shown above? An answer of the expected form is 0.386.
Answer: 0.25
